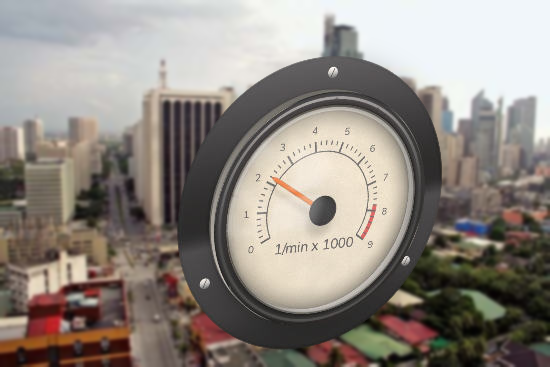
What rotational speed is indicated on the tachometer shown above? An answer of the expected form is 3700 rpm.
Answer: 2200 rpm
